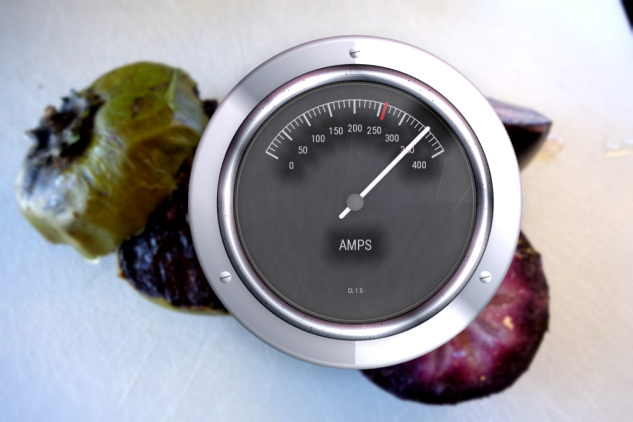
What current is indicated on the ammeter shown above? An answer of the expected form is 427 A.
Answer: 350 A
